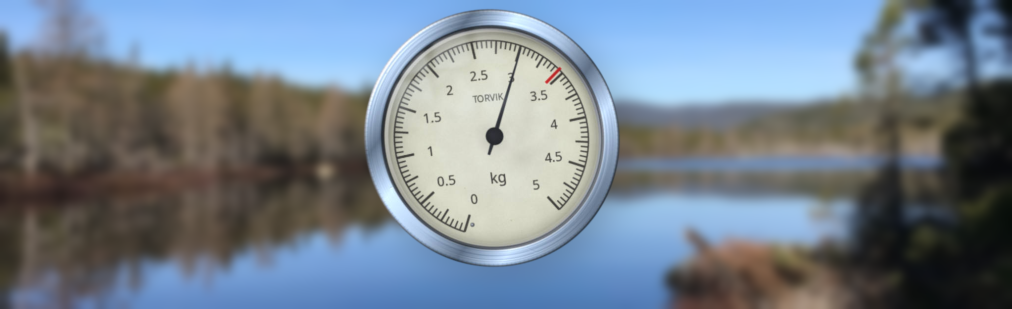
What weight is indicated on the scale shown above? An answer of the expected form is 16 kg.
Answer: 3 kg
